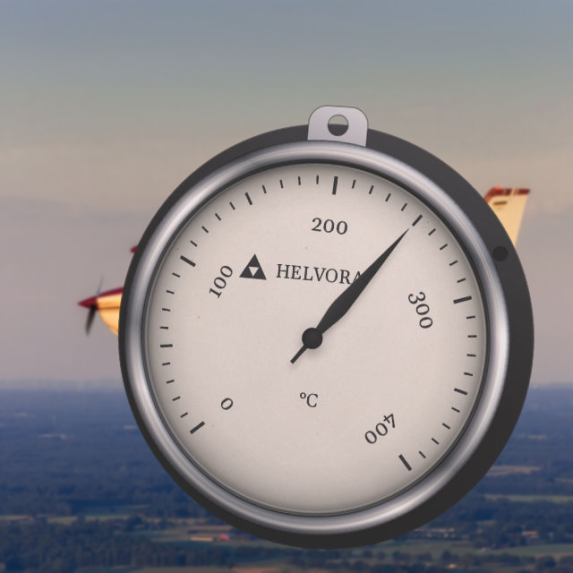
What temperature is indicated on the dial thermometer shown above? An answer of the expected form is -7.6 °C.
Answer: 250 °C
